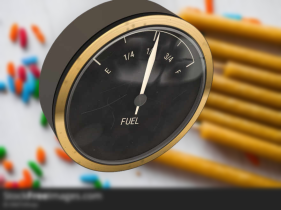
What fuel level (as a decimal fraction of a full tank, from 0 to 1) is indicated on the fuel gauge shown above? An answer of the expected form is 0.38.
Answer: 0.5
